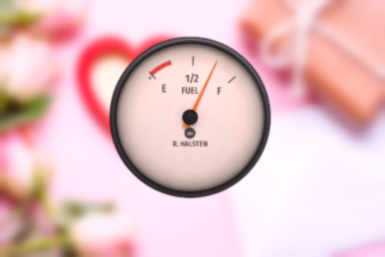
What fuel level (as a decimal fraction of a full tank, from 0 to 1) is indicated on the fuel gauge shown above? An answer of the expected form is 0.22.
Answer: 0.75
